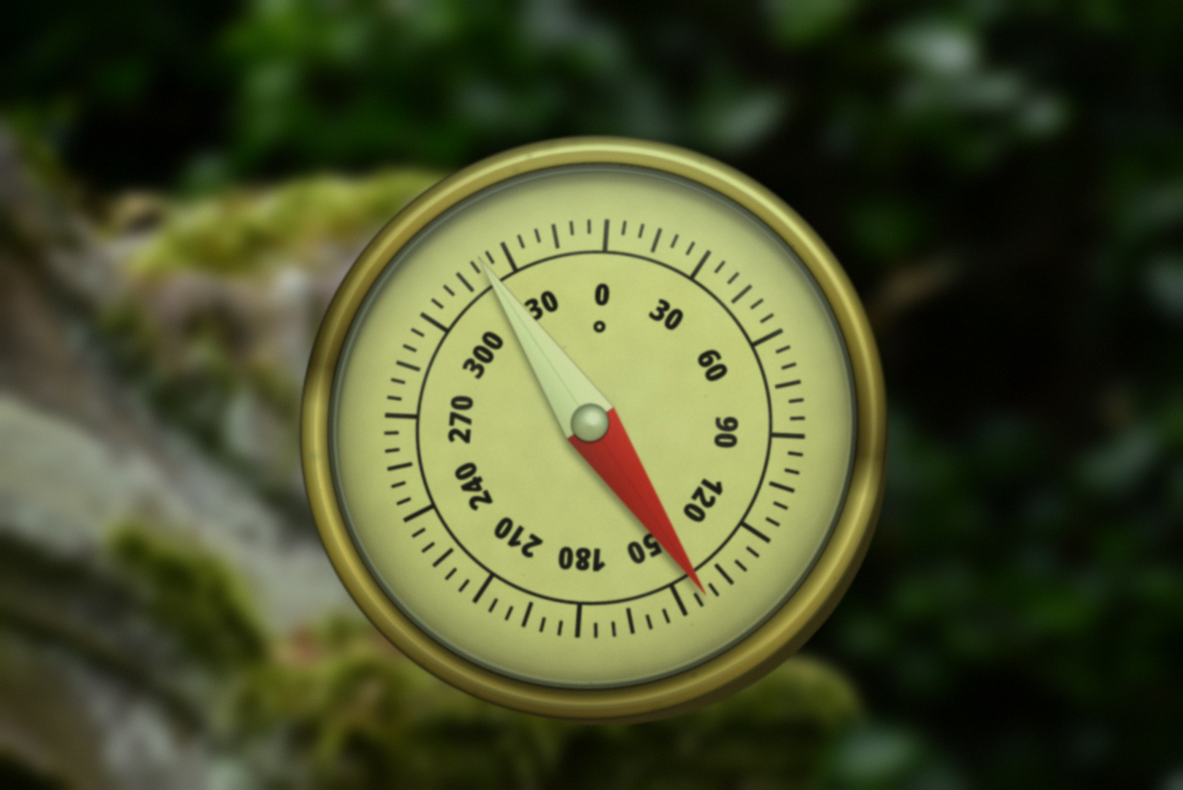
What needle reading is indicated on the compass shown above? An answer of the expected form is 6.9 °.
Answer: 142.5 °
